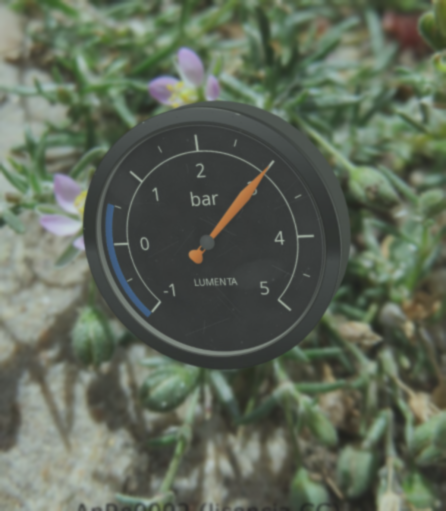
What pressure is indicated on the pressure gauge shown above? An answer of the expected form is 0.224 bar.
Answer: 3 bar
